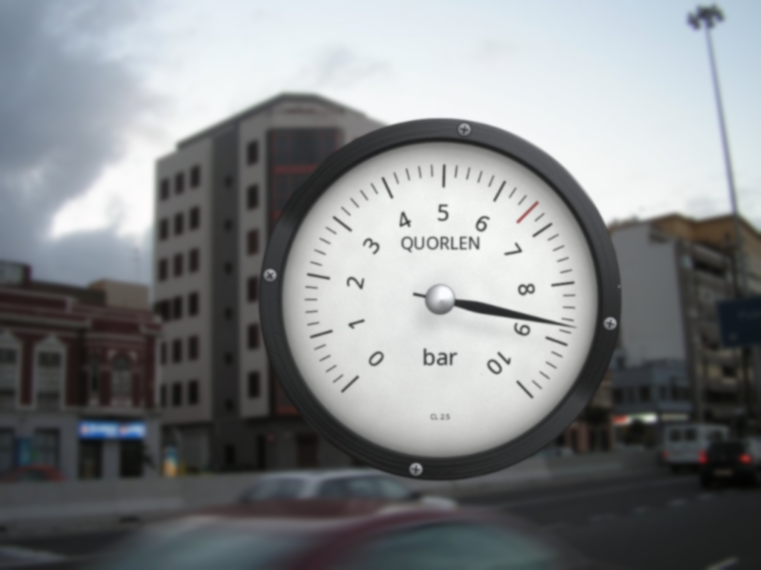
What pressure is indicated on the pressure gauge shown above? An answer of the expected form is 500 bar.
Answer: 8.7 bar
